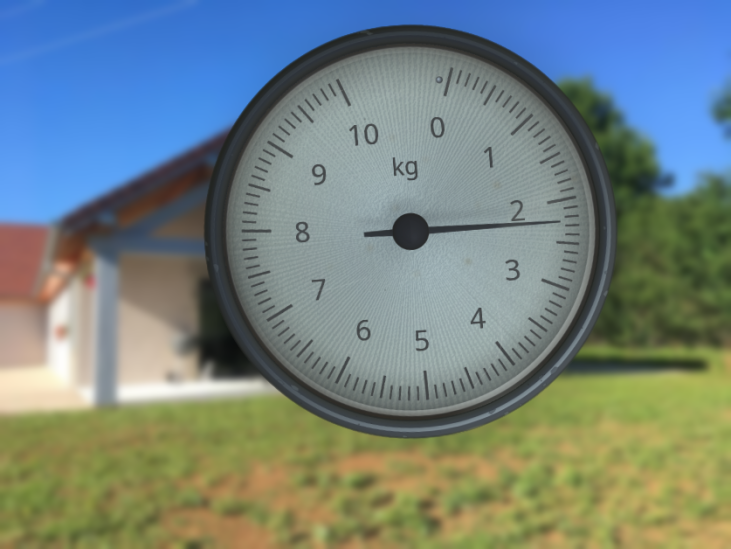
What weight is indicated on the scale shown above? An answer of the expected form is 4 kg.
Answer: 2.25 kg
